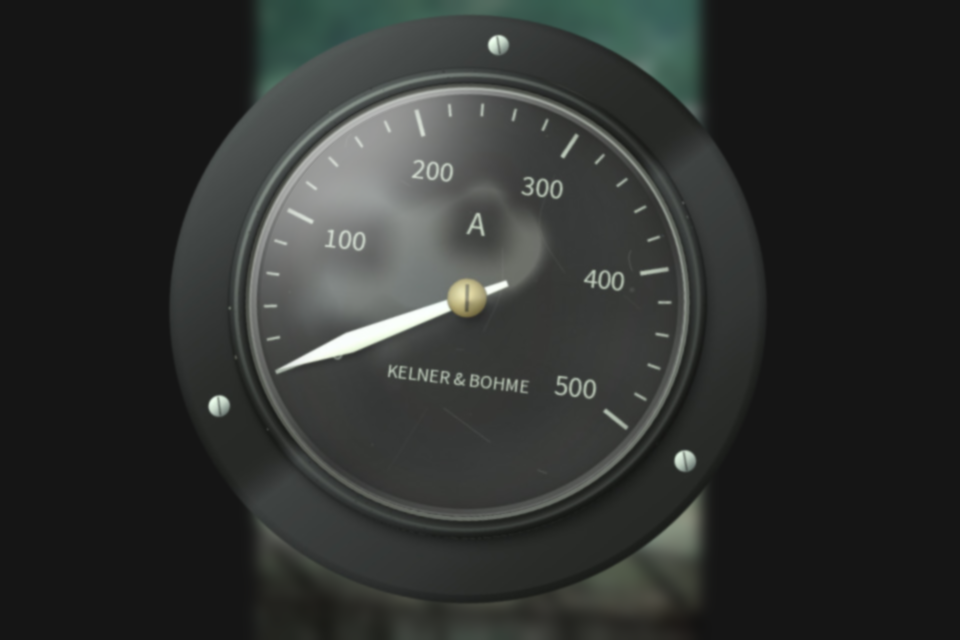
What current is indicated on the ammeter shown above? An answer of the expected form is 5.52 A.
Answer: 0 A
